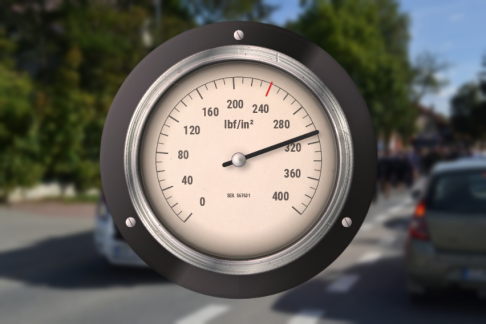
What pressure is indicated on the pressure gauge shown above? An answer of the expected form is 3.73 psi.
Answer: 310 psi
